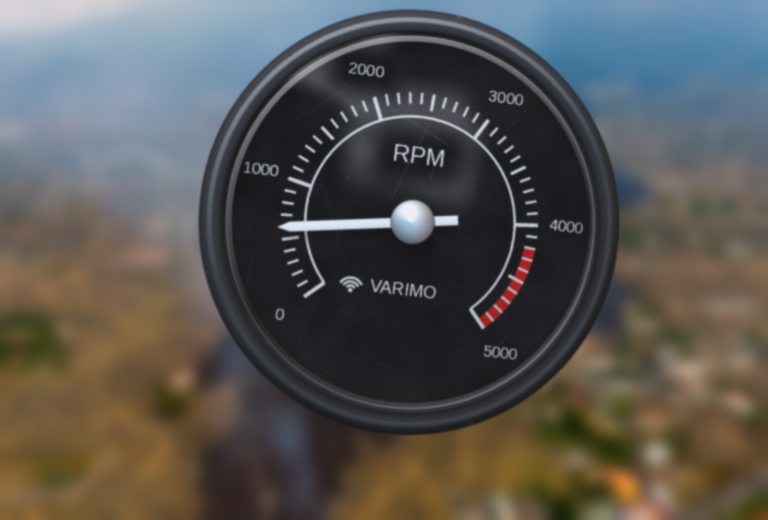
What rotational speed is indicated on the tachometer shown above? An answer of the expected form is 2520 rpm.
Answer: 600 rpm
